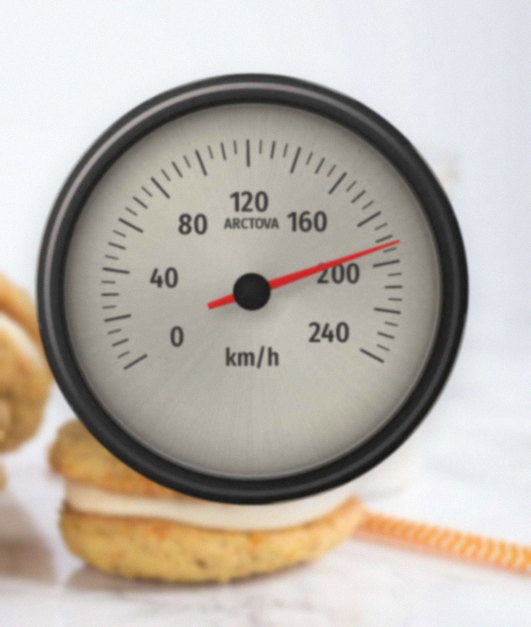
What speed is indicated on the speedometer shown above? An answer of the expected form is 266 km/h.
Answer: 192.5 km/h
